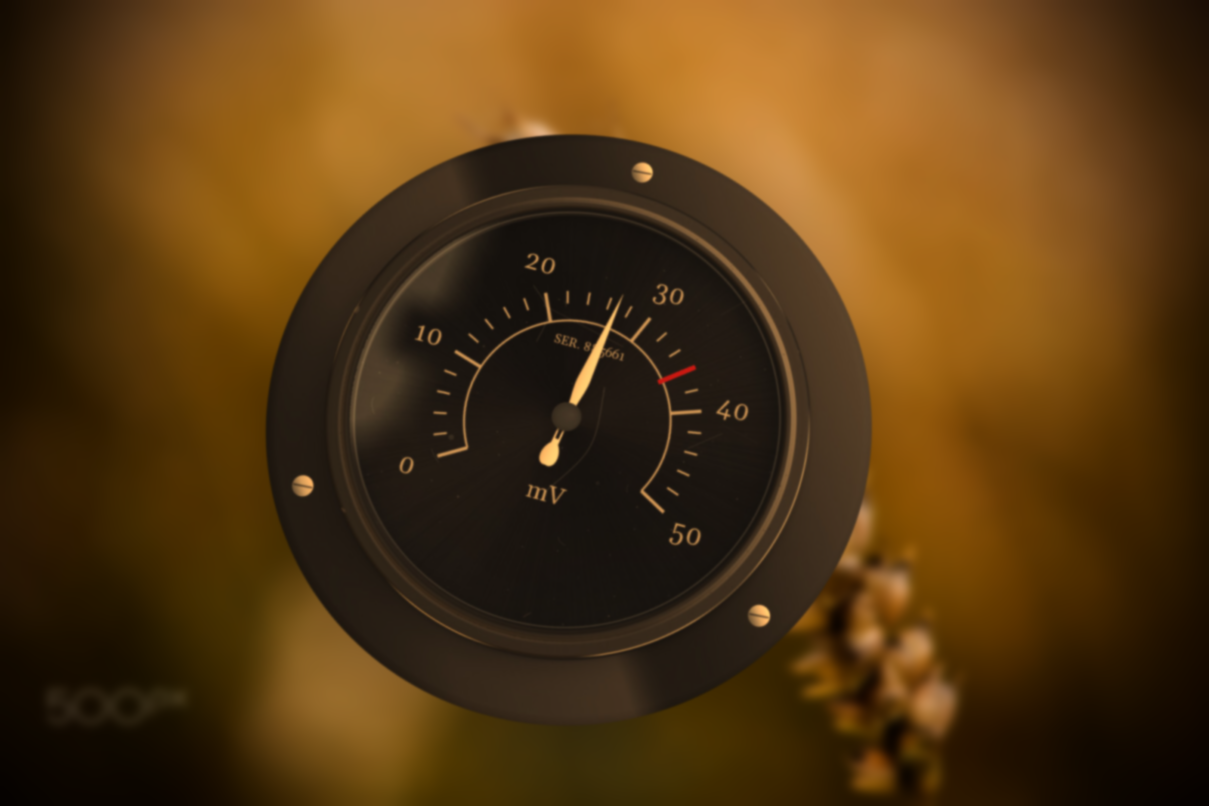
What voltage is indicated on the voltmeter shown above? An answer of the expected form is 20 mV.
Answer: 27 mV
